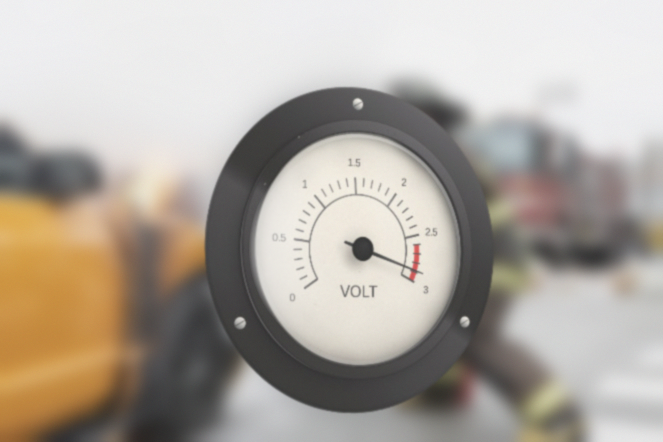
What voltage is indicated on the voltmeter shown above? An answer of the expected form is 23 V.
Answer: 2.9 V
